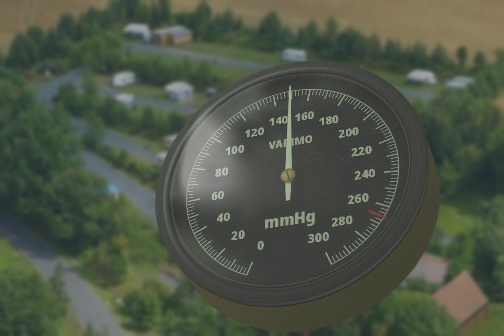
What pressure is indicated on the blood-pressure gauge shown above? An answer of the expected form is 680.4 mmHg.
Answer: 150 mmHg
